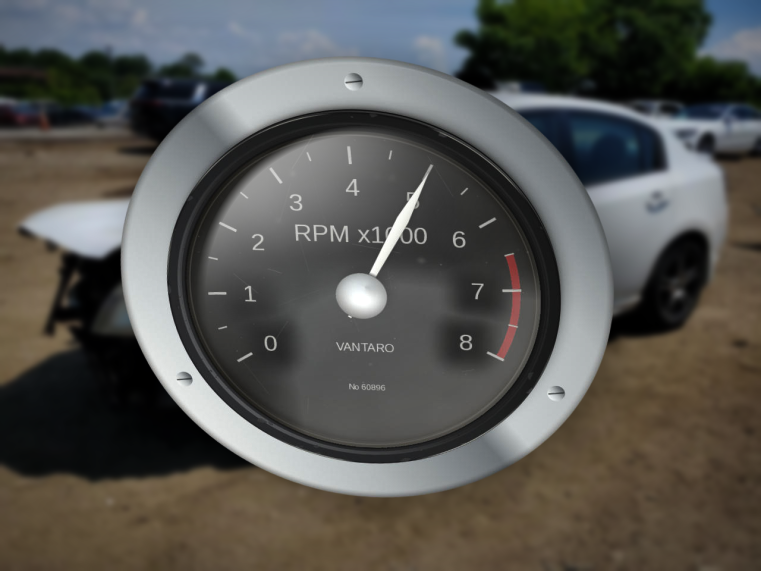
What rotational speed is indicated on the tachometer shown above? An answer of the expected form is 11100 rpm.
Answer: 5000 rpm
